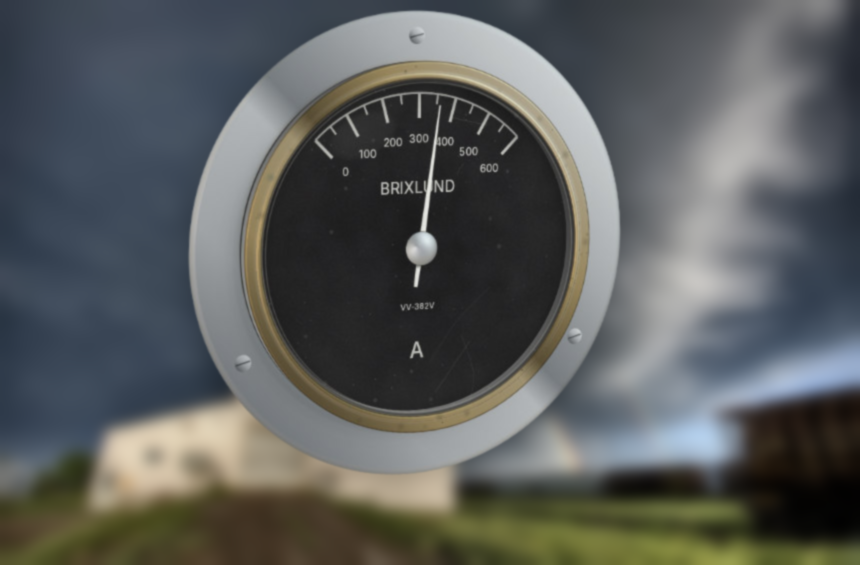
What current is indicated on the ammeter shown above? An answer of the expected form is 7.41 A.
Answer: 350 A
